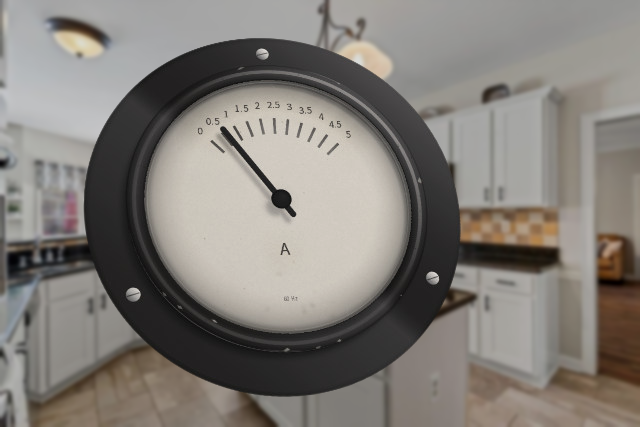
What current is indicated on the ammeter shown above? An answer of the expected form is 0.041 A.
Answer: 0.5 A
